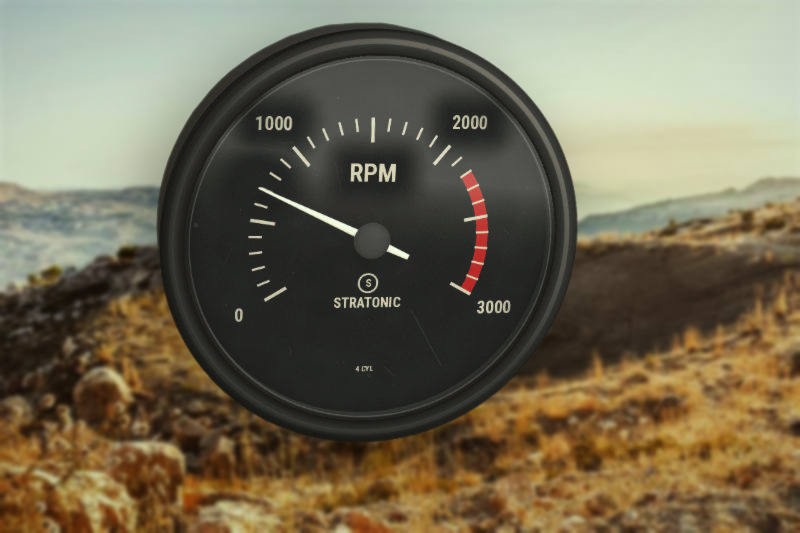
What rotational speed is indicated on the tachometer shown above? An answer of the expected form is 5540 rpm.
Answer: 700 rpm
